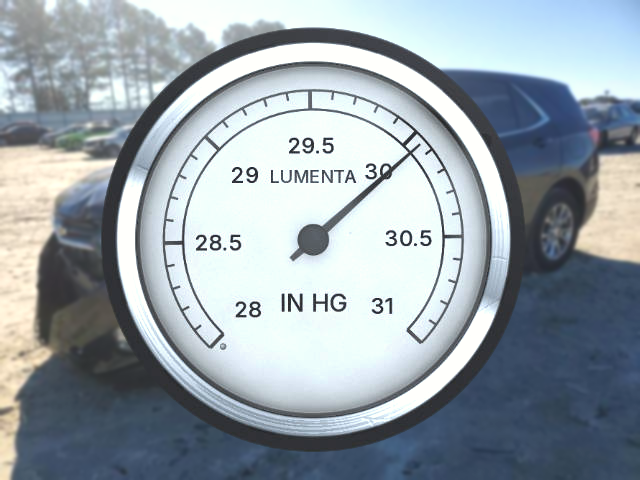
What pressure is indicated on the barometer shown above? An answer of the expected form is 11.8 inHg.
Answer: 30.05 inHg
